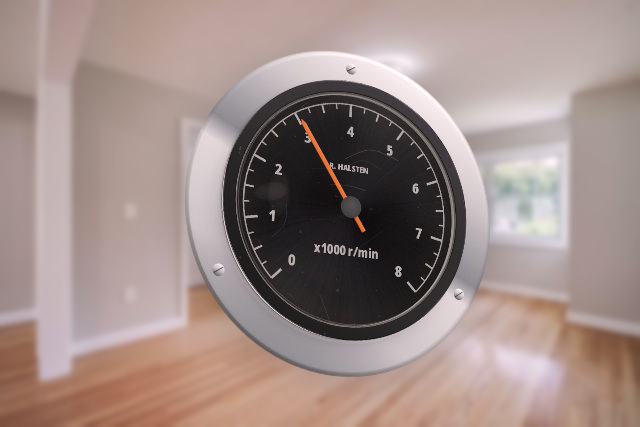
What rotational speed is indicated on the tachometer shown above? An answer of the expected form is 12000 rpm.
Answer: 3000 rpm
